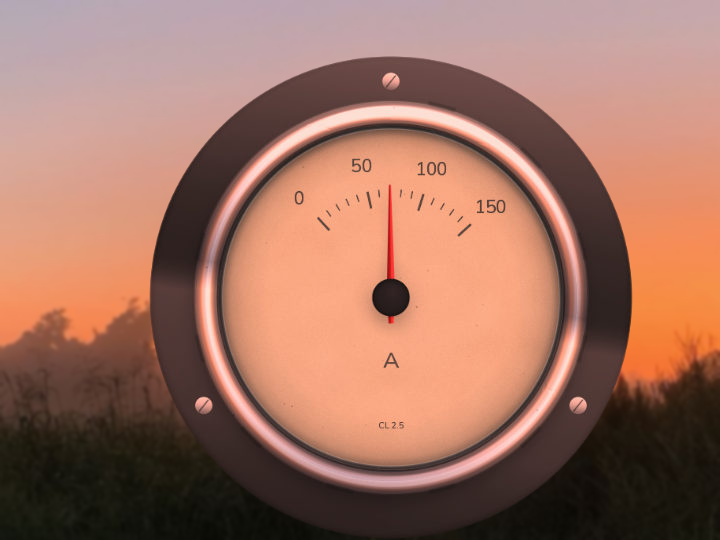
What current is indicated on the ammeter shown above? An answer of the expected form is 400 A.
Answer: 70 A
